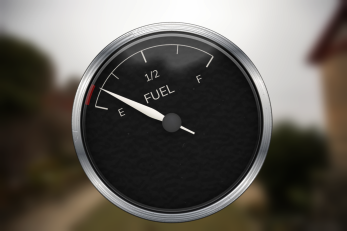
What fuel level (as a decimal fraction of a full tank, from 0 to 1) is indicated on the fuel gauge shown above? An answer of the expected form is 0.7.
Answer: 0.125
